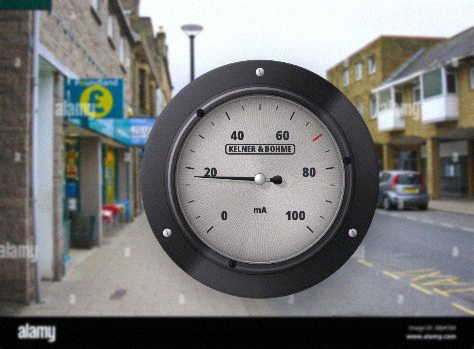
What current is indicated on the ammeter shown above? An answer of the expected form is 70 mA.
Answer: 17.5 mA
